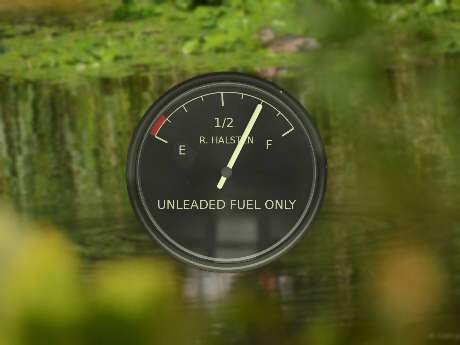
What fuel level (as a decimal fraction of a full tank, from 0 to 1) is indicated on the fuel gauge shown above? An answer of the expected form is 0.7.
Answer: 0.75
